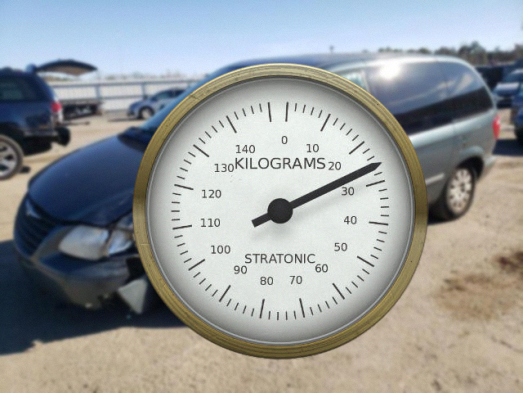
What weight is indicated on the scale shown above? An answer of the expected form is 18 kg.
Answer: 26 kg
